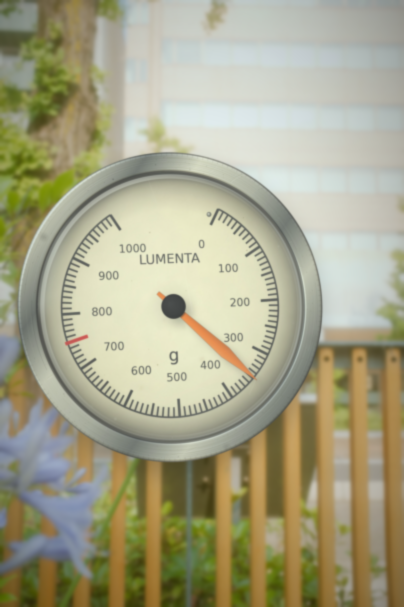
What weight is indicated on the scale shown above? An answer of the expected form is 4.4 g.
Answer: 350 g
